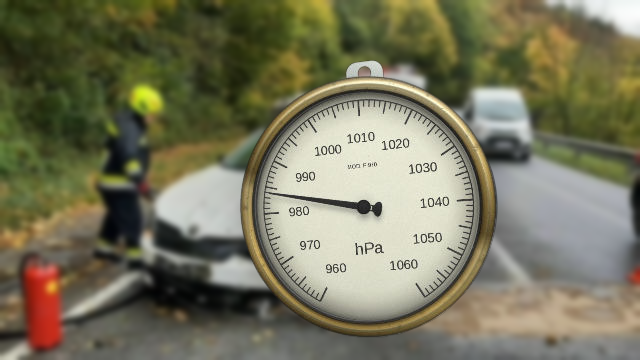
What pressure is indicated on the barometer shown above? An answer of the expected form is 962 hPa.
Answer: 984 hPa
